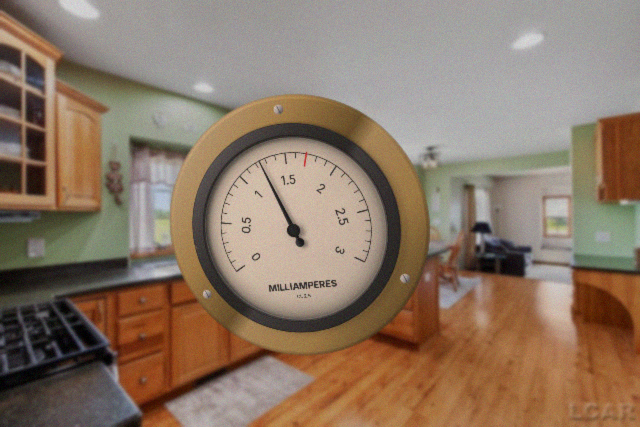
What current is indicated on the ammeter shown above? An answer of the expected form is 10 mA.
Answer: 1.25 mA
